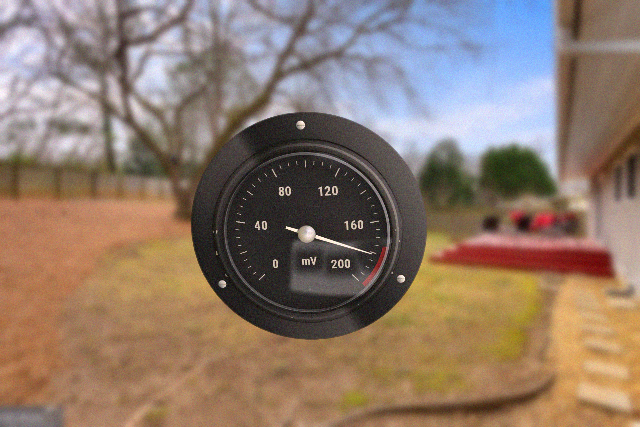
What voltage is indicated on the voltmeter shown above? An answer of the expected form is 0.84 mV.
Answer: 180 mV
